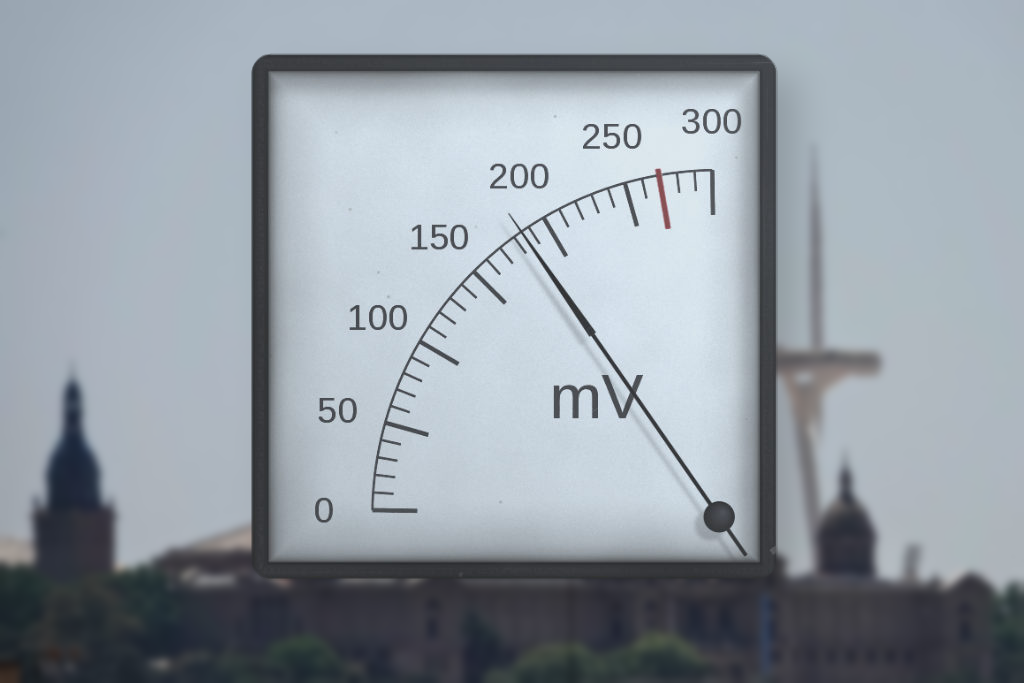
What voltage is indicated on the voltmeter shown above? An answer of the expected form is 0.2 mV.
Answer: 185 mV
